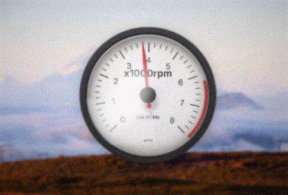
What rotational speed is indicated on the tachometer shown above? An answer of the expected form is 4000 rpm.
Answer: 3800 rpm
